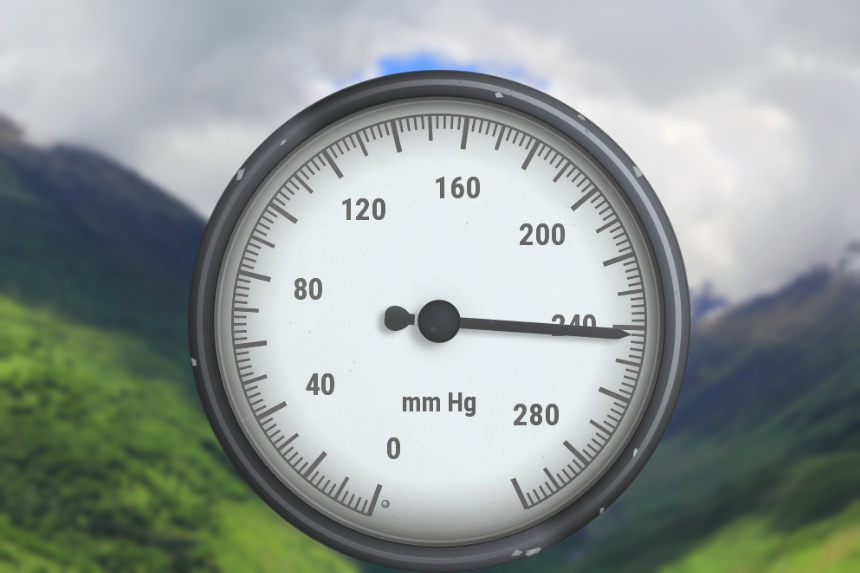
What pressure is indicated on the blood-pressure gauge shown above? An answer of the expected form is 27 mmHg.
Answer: 242 mmHg
